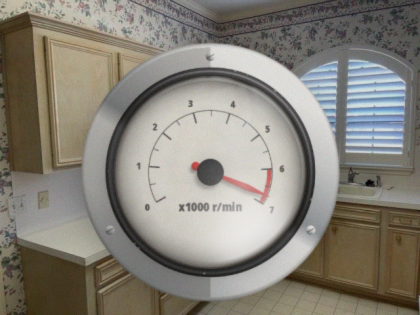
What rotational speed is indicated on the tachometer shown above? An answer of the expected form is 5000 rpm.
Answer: 6750 rpm
